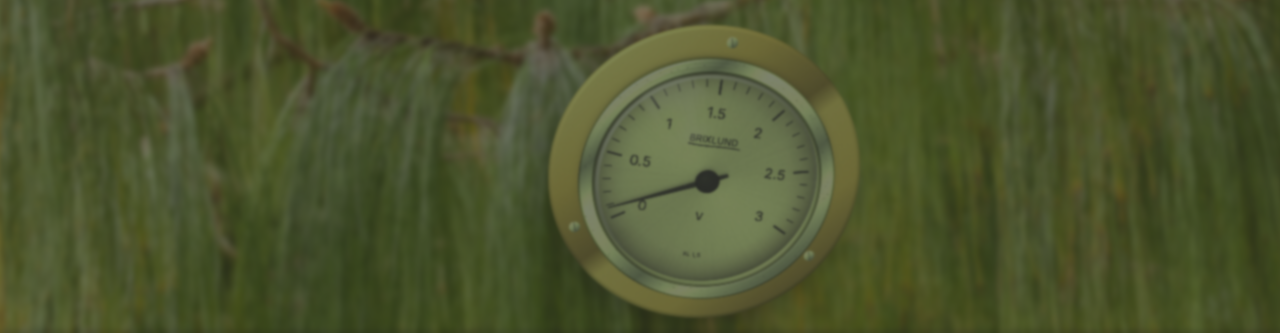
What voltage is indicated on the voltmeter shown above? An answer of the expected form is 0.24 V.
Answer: 0.1 V
